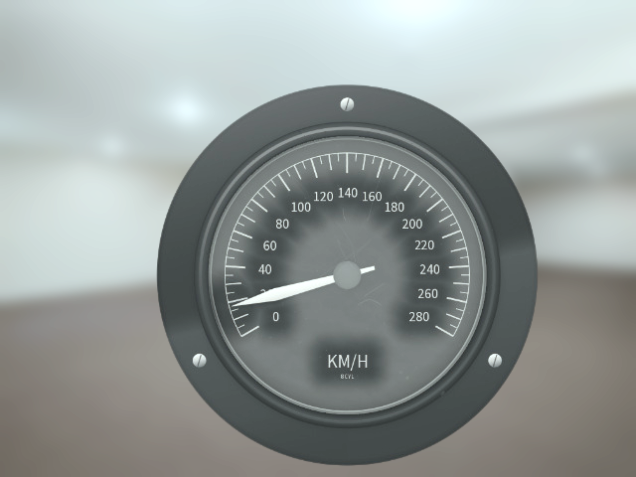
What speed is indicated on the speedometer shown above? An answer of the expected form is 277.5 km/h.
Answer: 17.5 km/h
